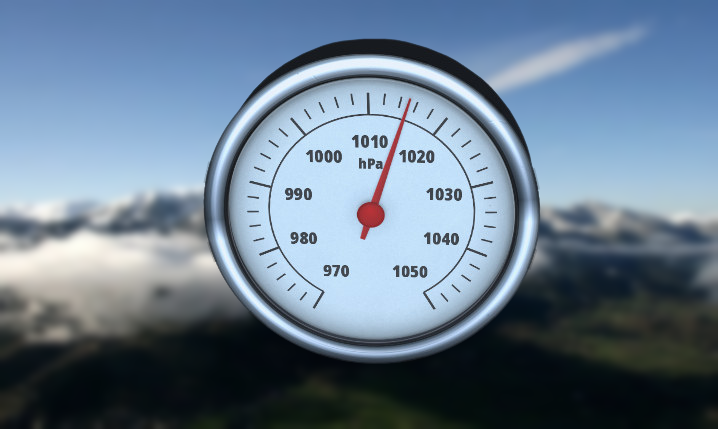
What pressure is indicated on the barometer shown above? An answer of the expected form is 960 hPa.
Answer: 1015 hPa
